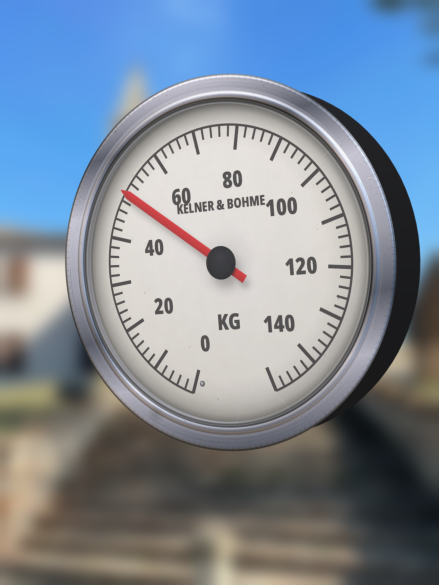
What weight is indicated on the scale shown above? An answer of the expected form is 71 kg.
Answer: 50 kg
